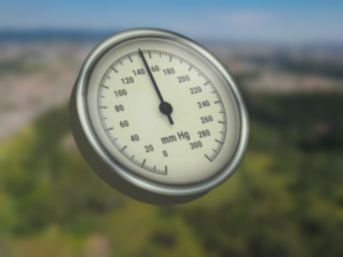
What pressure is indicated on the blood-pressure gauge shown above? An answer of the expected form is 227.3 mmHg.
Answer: 150 mmHg
